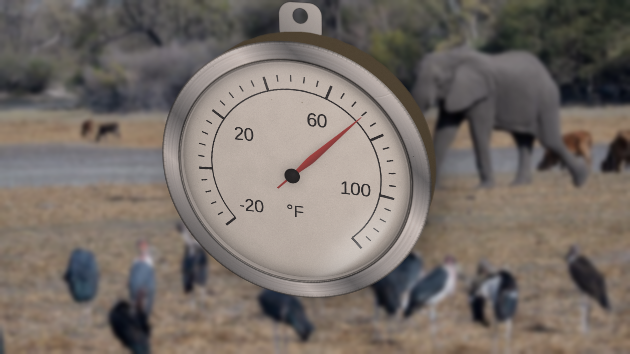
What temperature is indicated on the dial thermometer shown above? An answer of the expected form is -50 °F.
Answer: 72 °F
